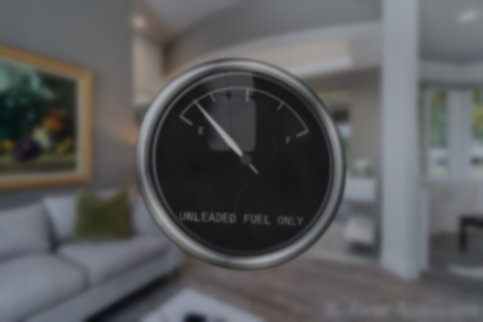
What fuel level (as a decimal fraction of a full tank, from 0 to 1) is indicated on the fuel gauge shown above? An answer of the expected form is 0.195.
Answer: 0.125
